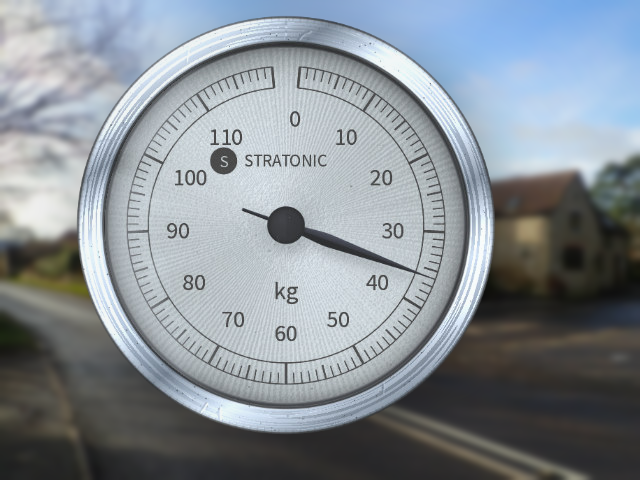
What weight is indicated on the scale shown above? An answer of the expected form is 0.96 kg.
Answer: 36 kg
